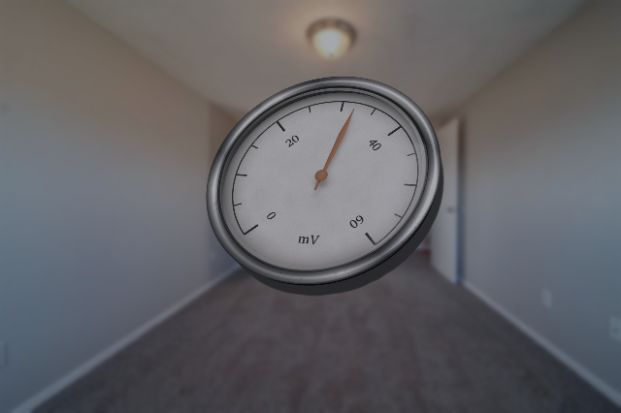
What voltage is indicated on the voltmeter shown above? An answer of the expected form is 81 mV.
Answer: 32.5 mV
